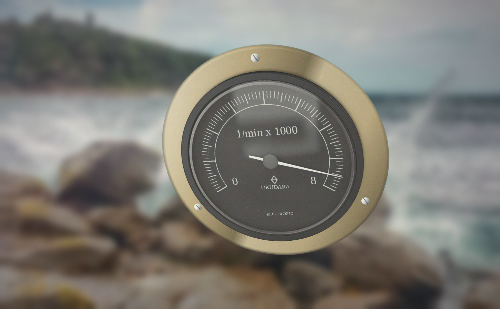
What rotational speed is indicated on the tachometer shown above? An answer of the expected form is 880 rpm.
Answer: 7500 rpm
